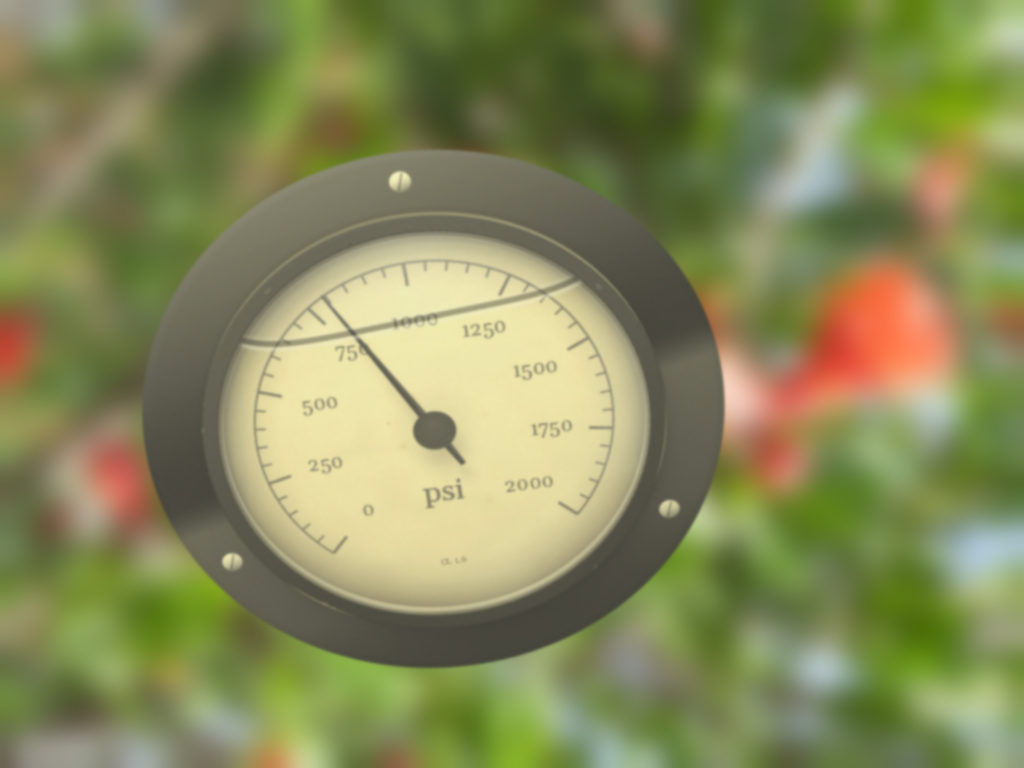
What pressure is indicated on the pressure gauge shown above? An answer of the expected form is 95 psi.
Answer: 800 psi
